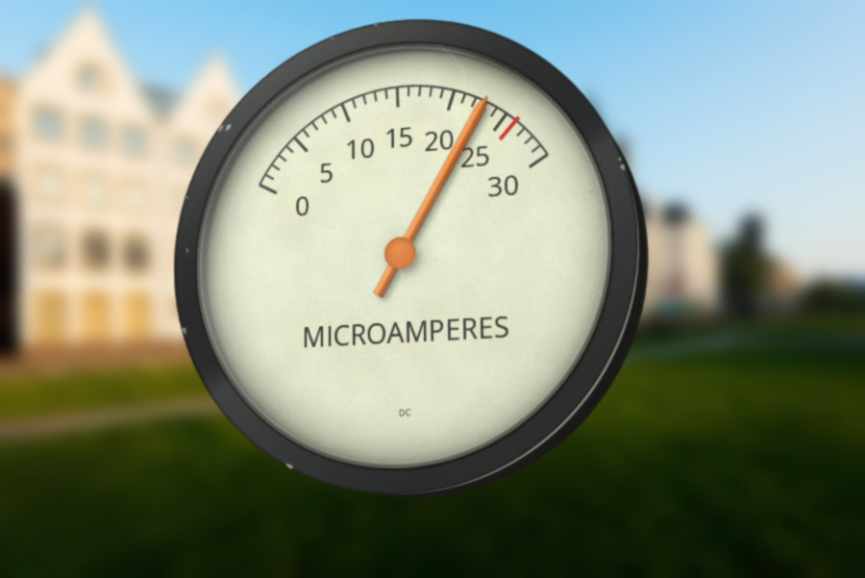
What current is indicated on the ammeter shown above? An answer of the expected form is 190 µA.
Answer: 23 µA
